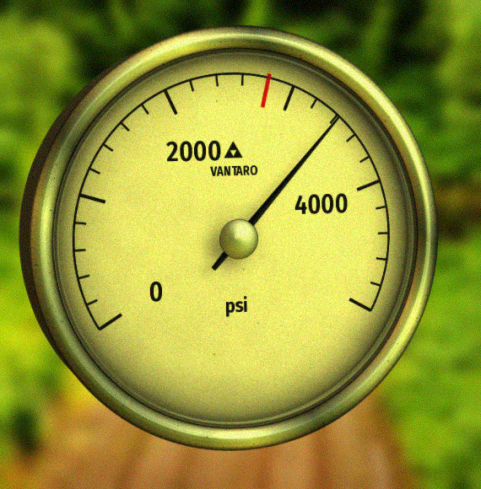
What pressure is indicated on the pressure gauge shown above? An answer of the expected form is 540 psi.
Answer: 3400 psi
